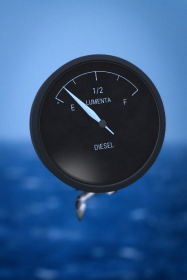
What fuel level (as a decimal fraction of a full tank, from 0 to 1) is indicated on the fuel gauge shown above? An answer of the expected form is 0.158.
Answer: 0.125
